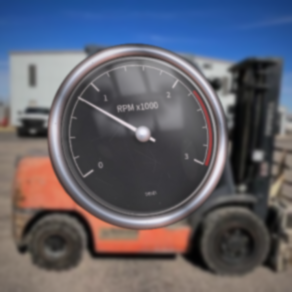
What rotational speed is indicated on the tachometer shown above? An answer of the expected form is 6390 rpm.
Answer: 800 rpm
